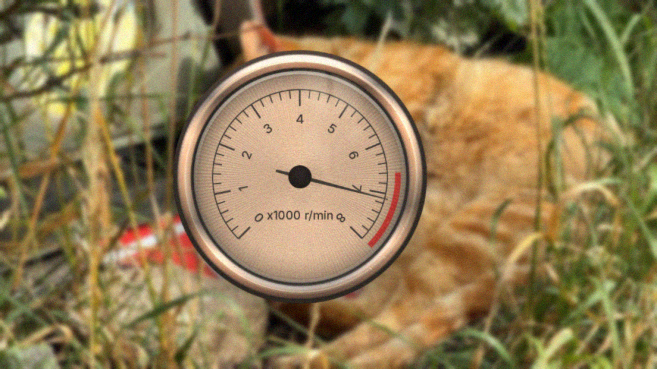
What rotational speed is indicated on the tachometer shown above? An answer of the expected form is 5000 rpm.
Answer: 7100 rpm
